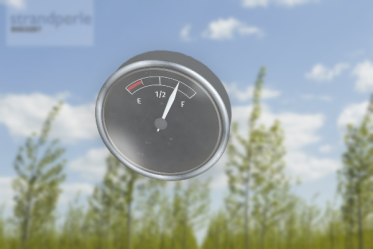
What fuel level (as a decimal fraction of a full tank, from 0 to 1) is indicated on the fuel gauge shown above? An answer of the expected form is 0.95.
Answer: 0.75
